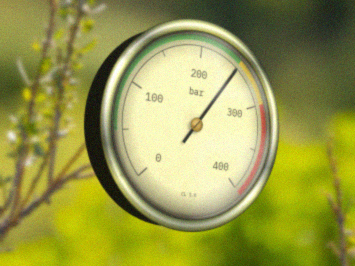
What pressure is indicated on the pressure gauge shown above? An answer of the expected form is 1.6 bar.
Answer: 250 bar
